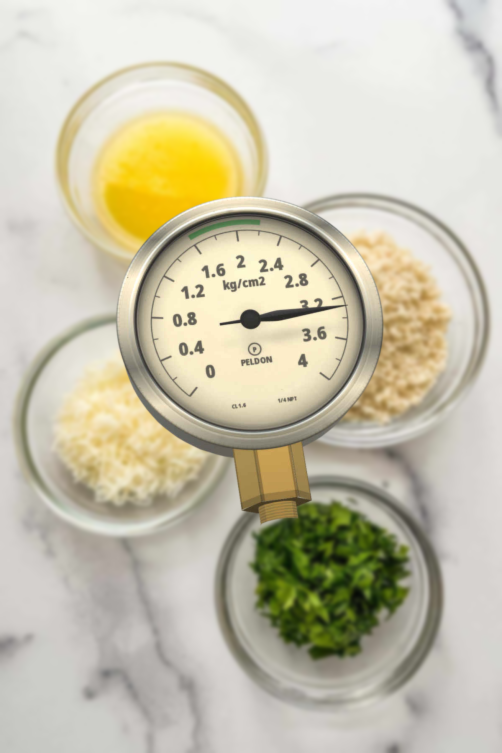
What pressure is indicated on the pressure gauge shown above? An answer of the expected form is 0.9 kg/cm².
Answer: 3.3 kg/cm²
